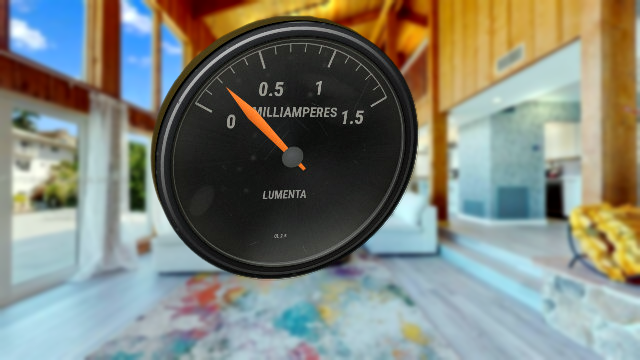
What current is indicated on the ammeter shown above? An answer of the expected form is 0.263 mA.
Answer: 0.2 mA
